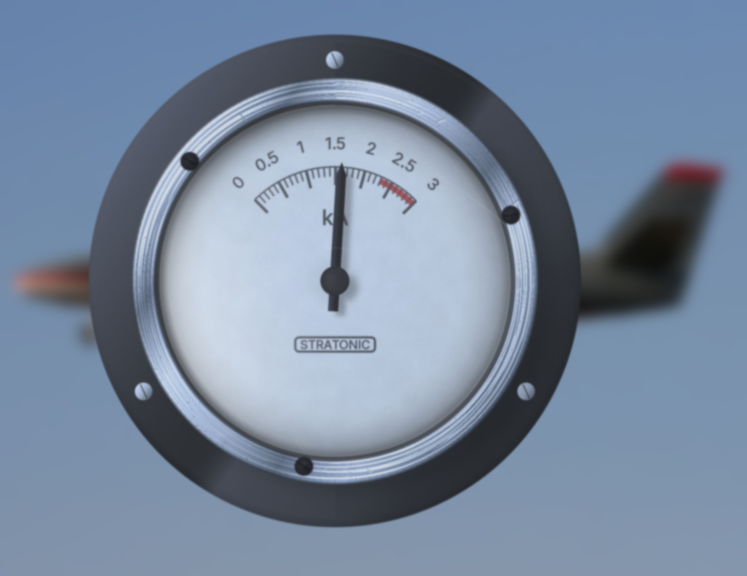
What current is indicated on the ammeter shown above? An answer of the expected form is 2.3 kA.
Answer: 1.6 kA
